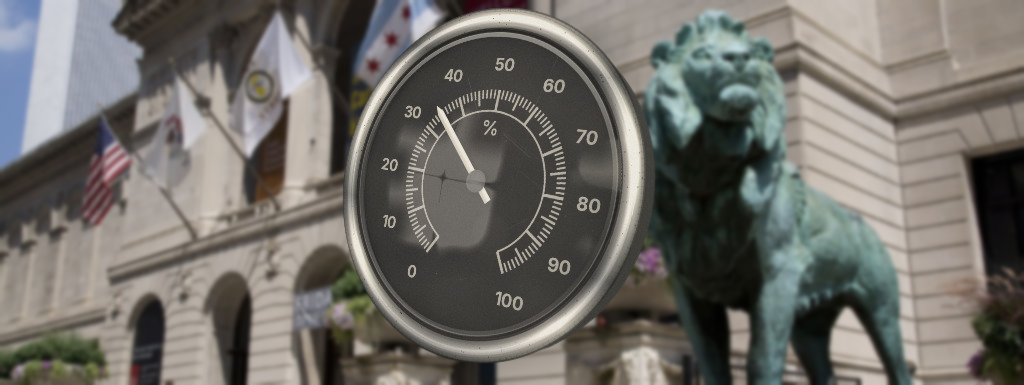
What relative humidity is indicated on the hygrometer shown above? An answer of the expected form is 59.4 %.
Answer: 35 %
